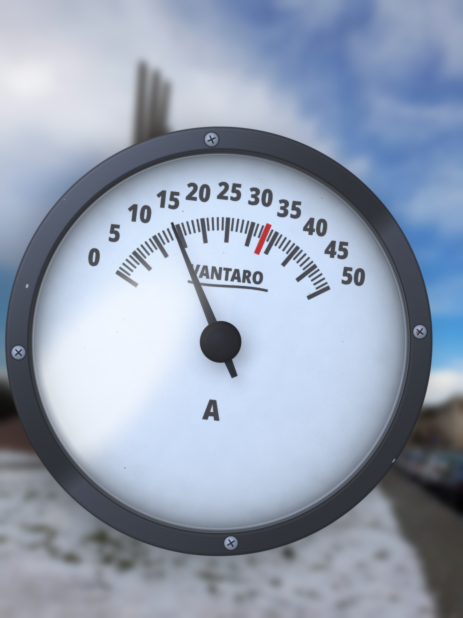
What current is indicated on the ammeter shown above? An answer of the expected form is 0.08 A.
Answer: 14 A
